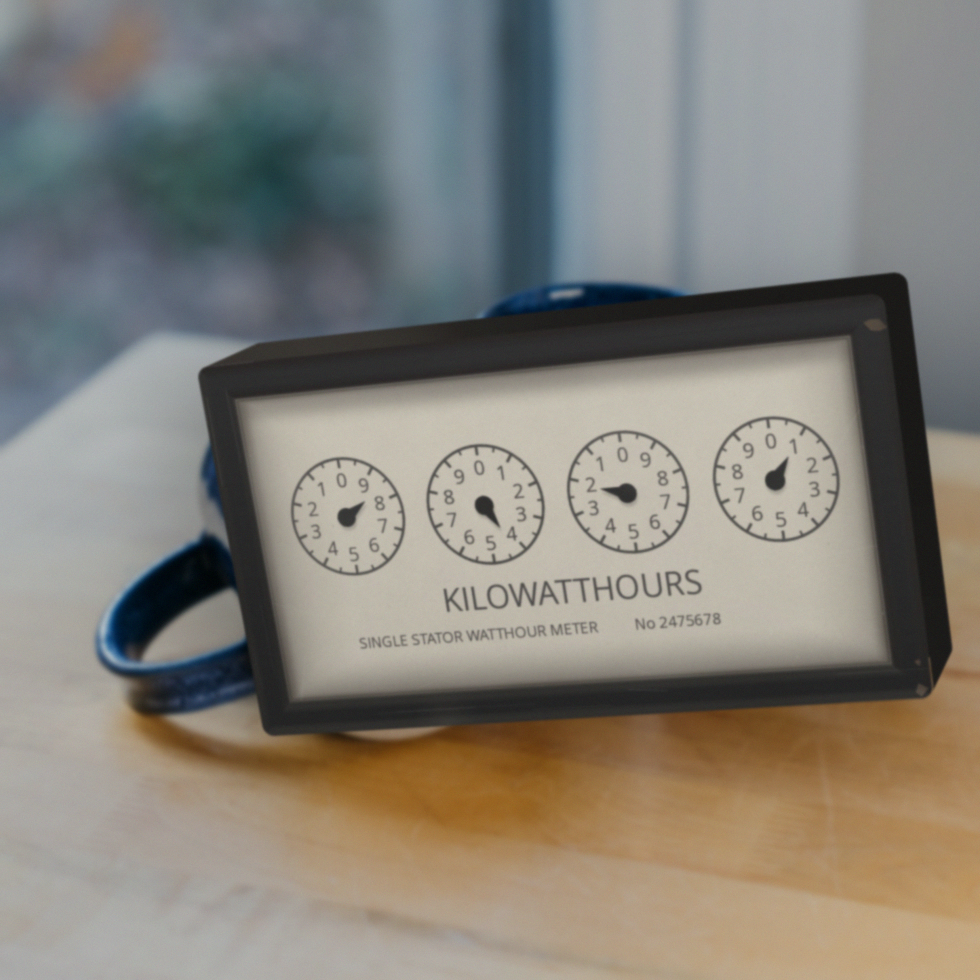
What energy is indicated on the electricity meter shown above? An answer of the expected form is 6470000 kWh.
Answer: 8421 kWh
